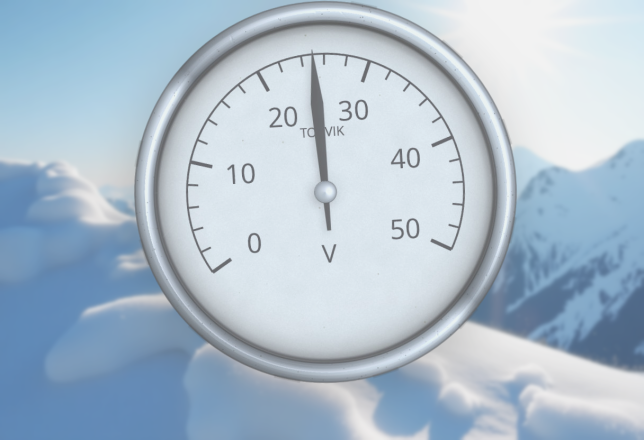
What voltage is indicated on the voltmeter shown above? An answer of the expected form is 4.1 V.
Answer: 25 V
